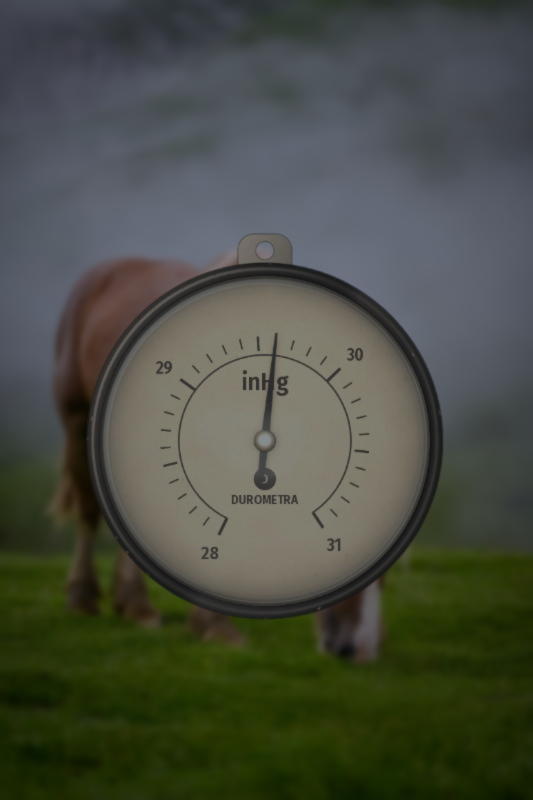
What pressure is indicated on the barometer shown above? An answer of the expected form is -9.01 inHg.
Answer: 29.6 inHg
